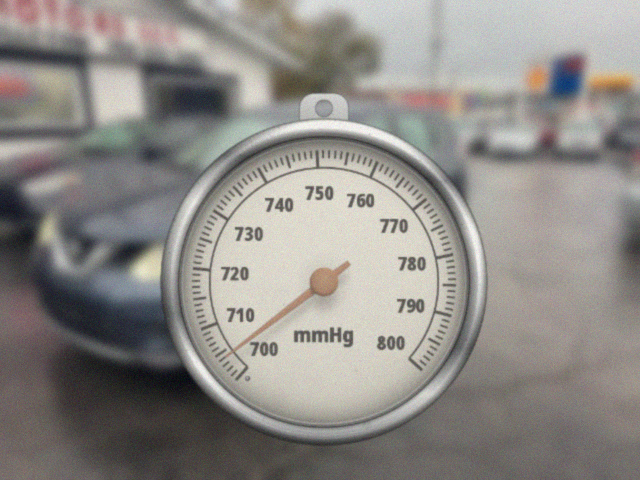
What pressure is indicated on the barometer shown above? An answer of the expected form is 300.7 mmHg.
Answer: 704 mmHg
